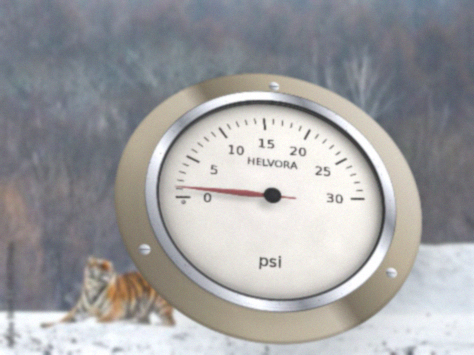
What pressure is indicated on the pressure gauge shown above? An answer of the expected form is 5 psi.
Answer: 1 psi
